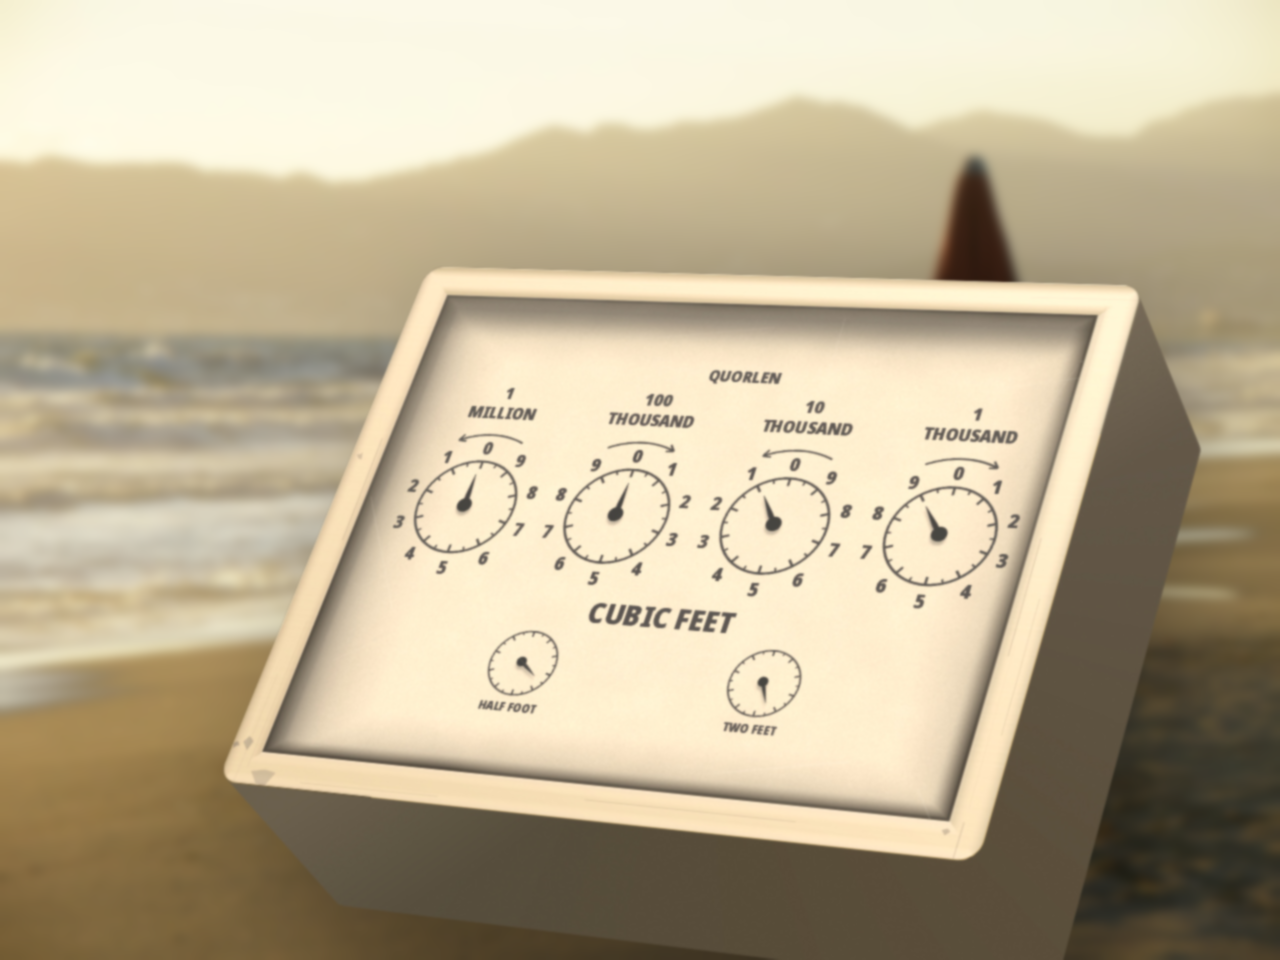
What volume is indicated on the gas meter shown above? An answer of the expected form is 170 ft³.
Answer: 900 ft³
